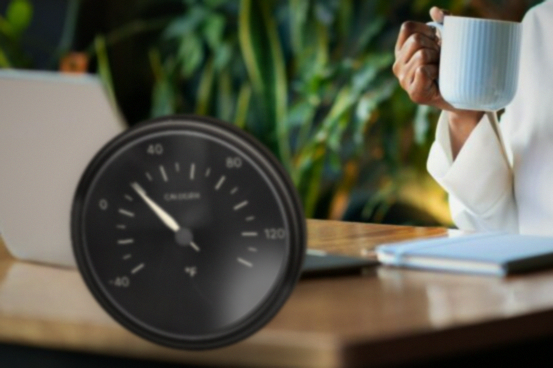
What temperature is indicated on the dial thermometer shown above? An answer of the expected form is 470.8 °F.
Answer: 20 °F
